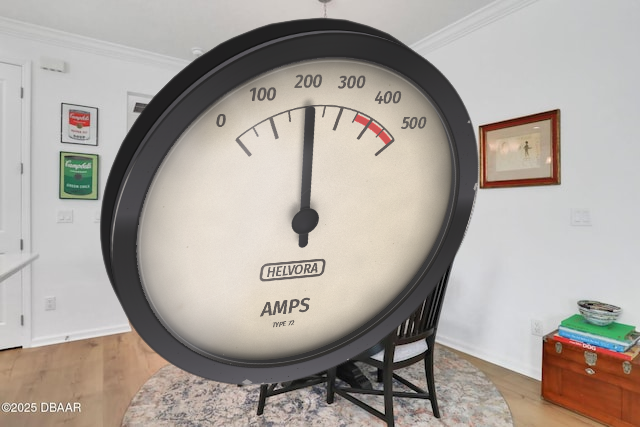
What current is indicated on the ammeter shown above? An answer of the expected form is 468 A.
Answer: 200 A
